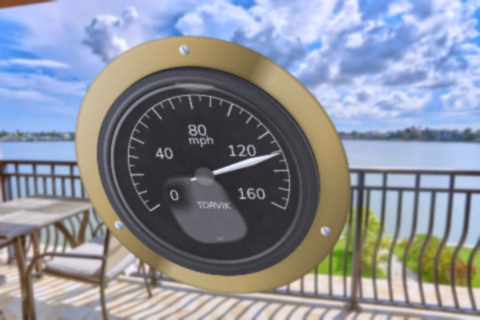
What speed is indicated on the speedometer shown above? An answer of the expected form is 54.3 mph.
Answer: 130 mph
